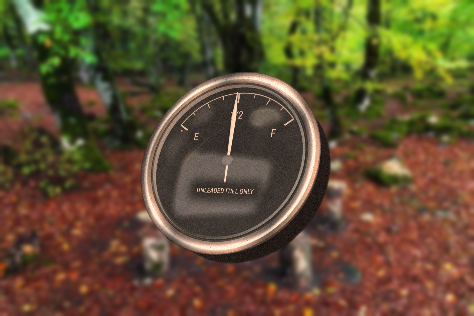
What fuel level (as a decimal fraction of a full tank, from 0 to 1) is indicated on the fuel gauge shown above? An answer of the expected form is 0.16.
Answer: 0.5
